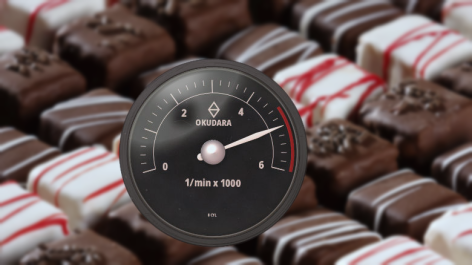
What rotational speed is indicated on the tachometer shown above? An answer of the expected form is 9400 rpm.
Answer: 5000 rpm
